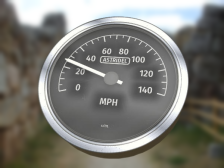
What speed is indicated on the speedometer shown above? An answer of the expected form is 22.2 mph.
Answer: 25 mph
